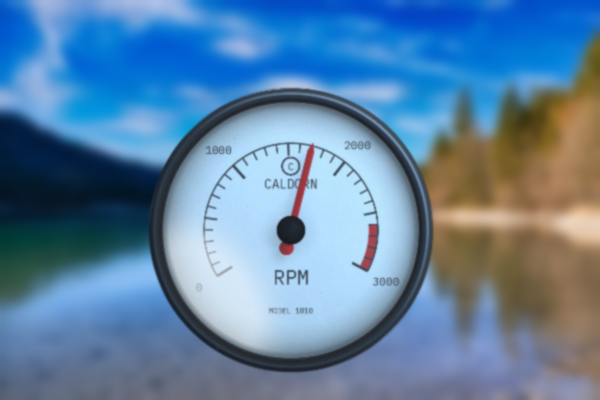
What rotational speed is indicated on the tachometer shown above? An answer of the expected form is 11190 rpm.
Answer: 1700 rpm
